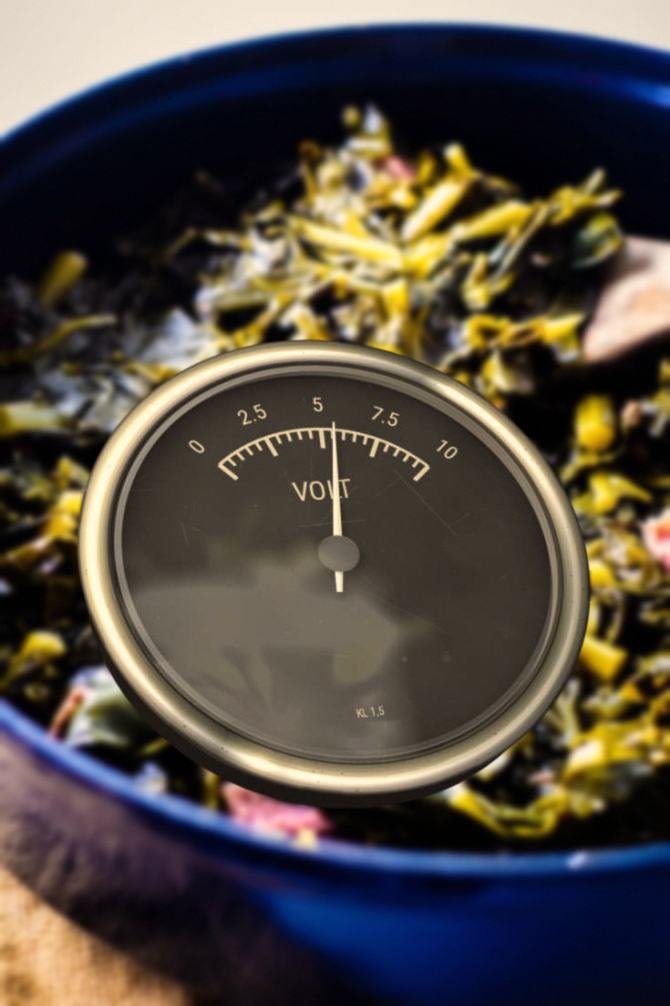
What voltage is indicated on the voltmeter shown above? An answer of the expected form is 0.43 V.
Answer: 5.5 V
